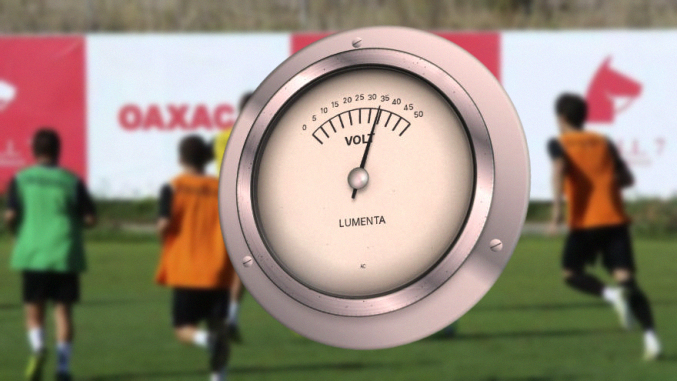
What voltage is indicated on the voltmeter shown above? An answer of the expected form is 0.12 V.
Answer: 35 V
